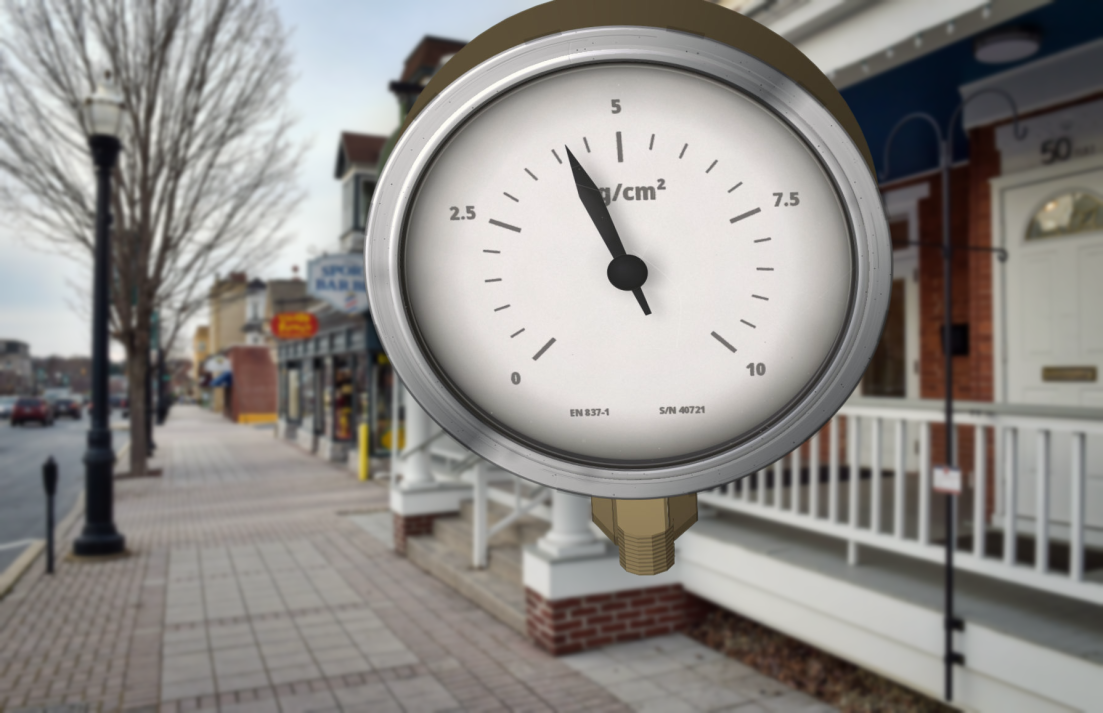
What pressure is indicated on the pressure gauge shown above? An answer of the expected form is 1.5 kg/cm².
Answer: 4.25 kg/cm²
